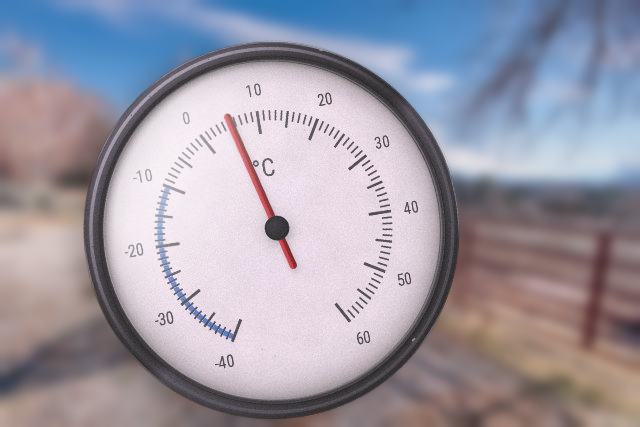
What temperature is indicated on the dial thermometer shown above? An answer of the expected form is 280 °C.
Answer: 5 °C
